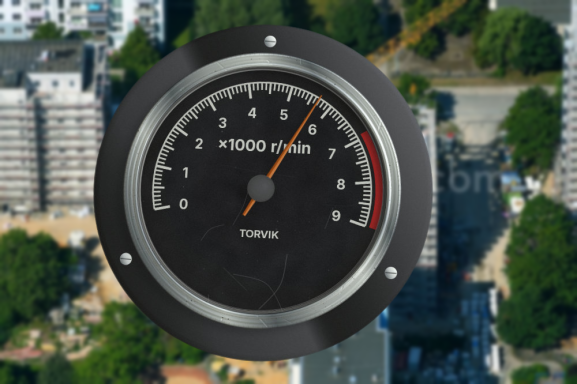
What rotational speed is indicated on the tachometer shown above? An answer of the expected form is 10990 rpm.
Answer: 5700 rpm
